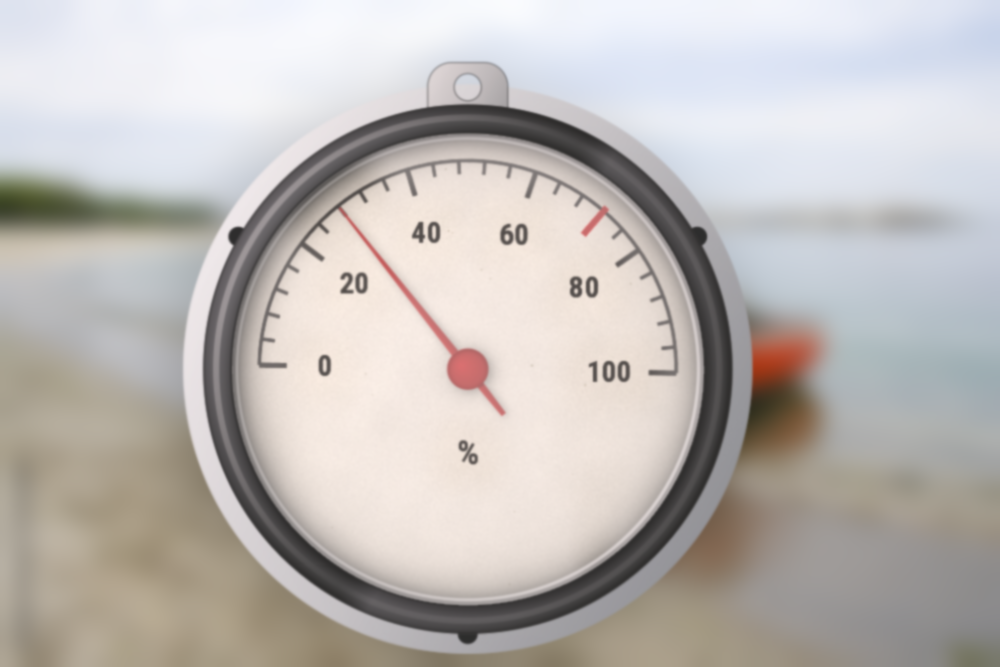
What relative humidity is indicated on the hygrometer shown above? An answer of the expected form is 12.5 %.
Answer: 28 %
